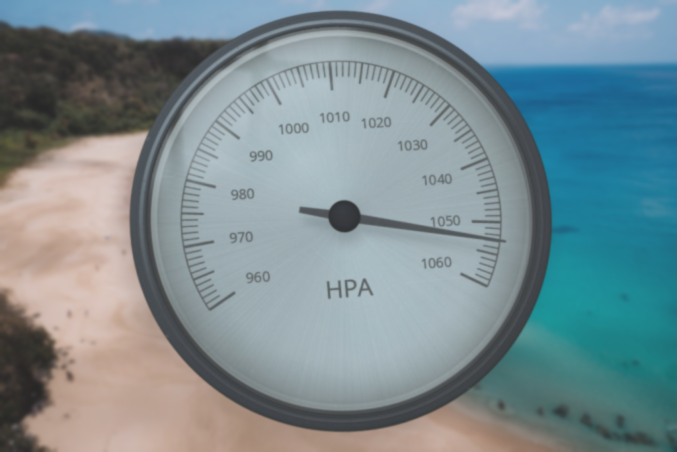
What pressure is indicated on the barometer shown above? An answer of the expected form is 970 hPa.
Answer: 1053 hPa
